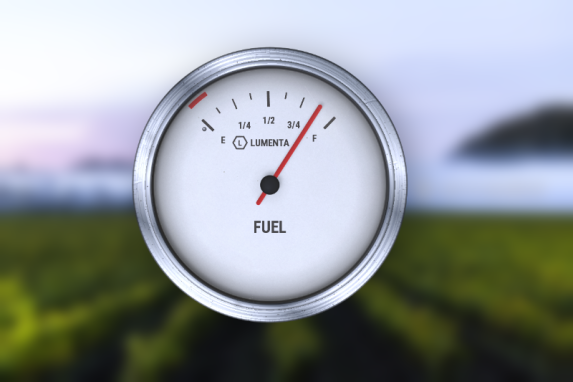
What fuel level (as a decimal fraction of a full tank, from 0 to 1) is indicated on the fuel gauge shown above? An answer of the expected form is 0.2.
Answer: 0.875
